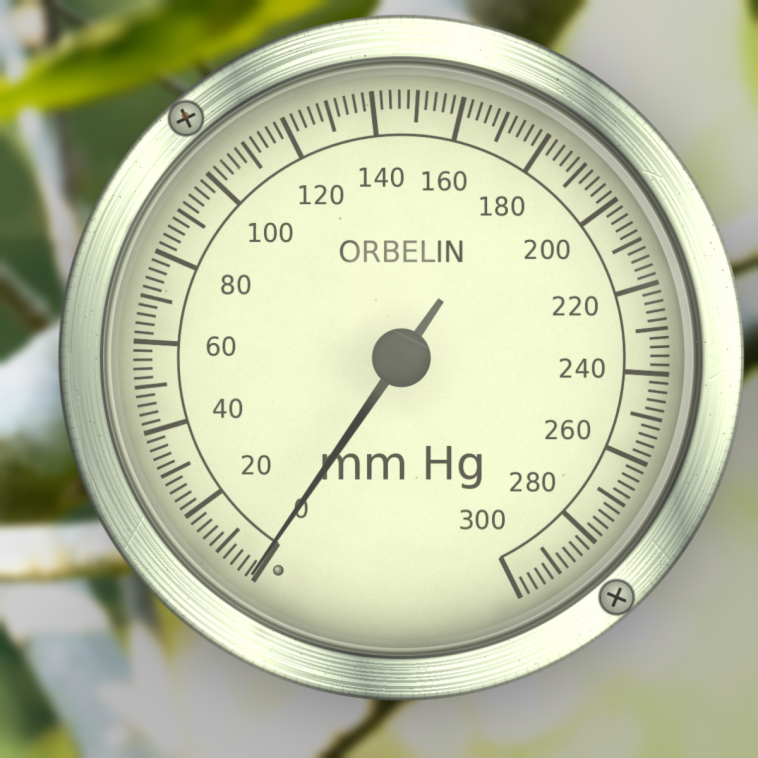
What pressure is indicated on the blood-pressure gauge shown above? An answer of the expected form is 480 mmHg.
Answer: 1 mmHg
